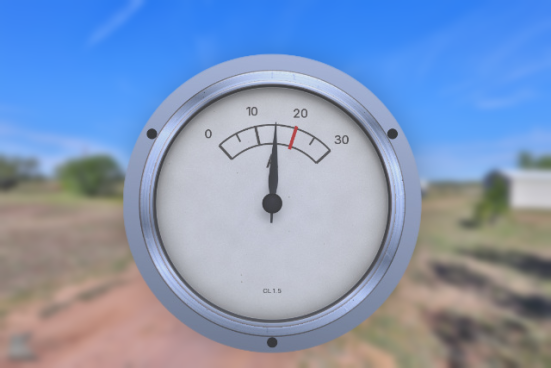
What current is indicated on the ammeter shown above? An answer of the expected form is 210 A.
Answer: 15 A
